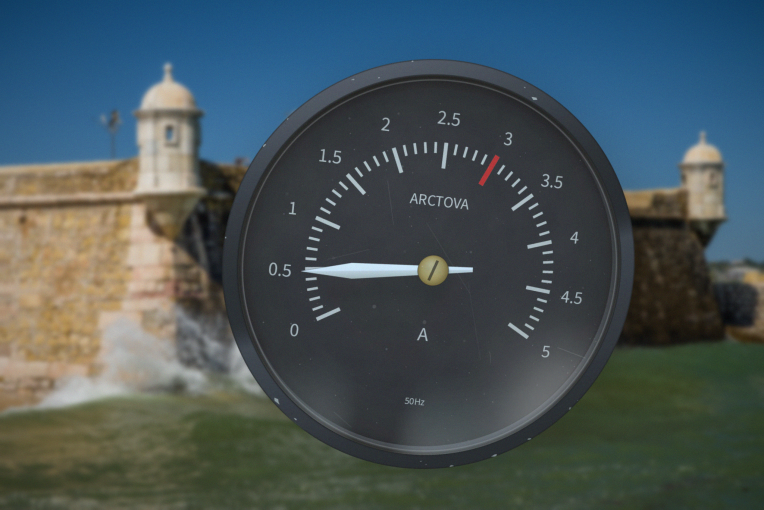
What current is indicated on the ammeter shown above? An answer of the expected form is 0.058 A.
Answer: 0.5 A
